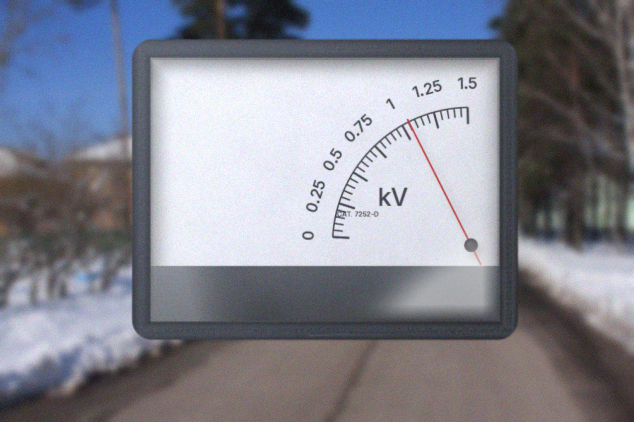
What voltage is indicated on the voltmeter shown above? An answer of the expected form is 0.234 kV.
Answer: 1.05 kV
